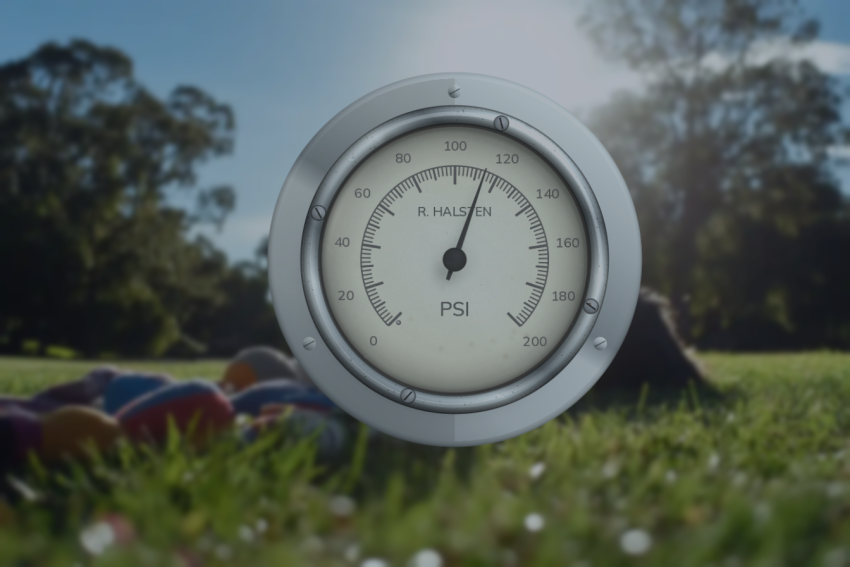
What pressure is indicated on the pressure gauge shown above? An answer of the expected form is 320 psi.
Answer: 114 psi
